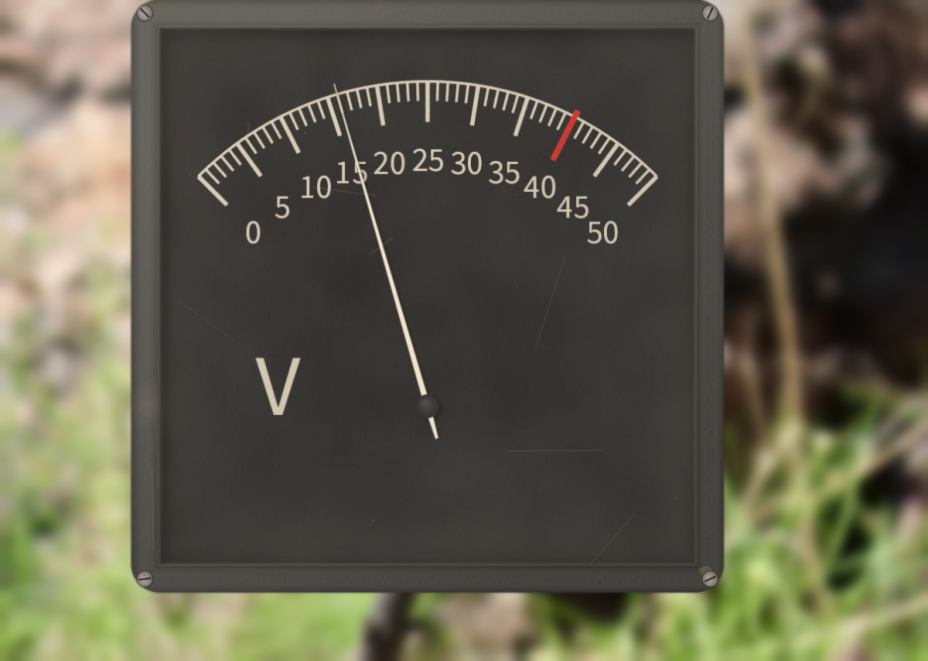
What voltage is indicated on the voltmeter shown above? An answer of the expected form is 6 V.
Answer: 16 V
